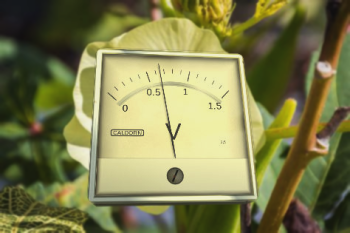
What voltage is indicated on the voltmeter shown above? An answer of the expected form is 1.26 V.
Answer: 0.65 V
